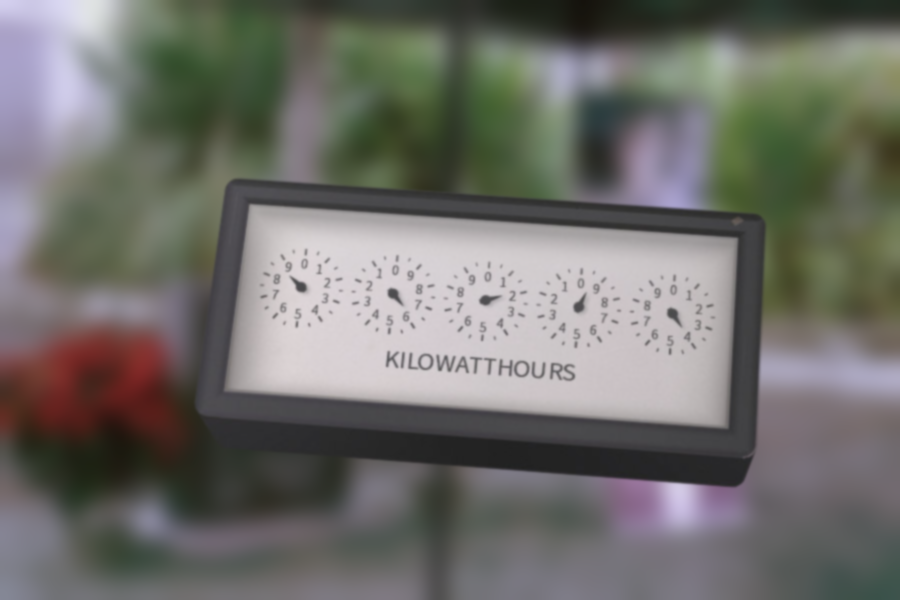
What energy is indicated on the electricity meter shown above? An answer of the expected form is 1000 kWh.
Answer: 86194 kWh
